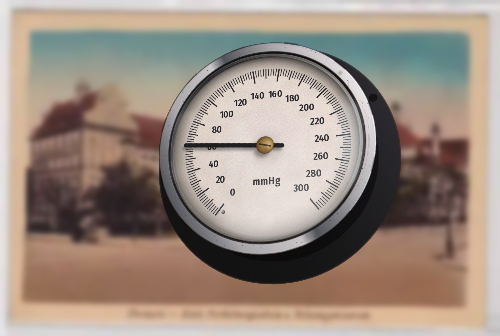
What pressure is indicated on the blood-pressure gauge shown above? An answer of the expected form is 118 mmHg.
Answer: 60 mmHg
